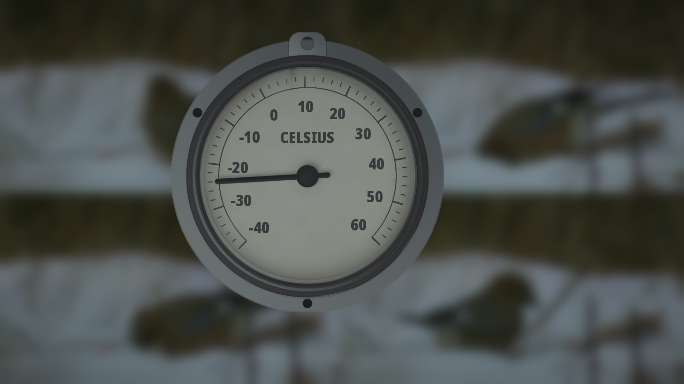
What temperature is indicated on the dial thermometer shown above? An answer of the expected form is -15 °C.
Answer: -24 °C
